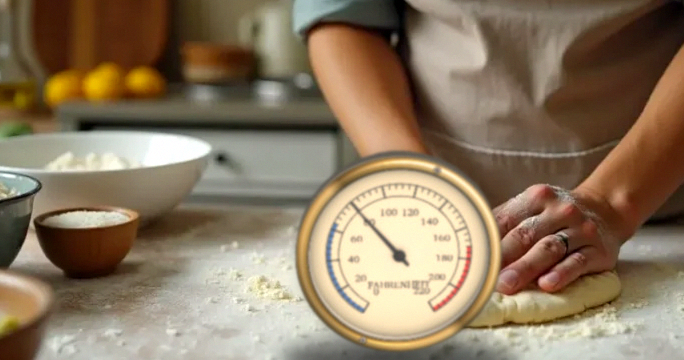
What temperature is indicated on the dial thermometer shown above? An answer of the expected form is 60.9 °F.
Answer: 80 °F
